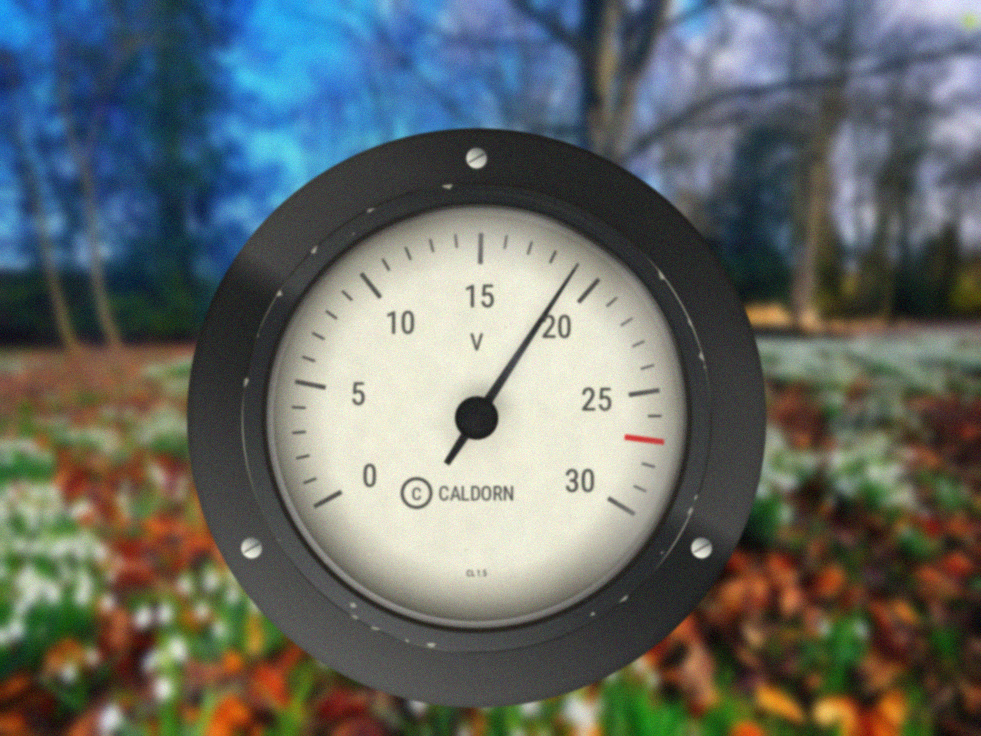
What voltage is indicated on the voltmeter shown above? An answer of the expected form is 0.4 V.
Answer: 19 V
